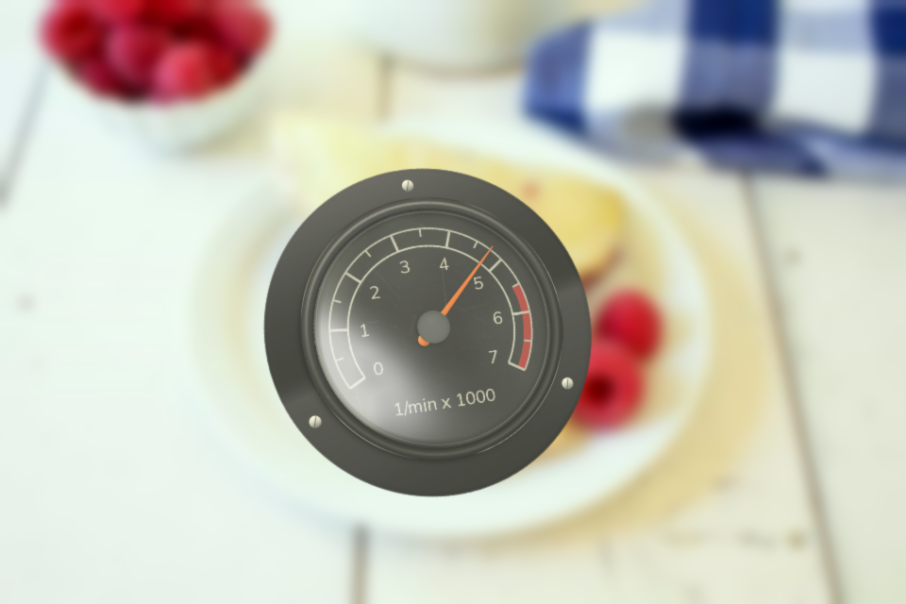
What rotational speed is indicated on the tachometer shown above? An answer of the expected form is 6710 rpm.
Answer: 4750 rpm
